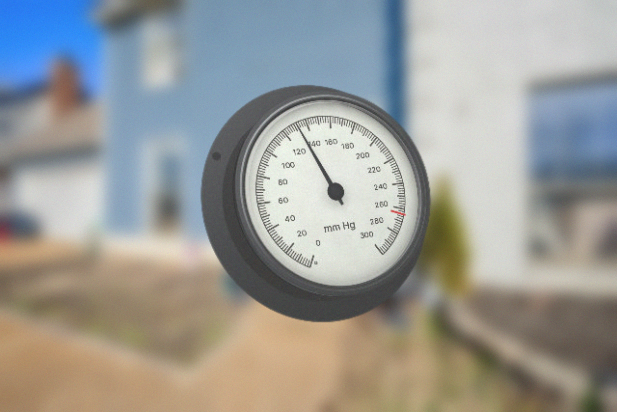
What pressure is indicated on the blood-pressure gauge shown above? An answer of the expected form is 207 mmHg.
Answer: 130 mmHg
